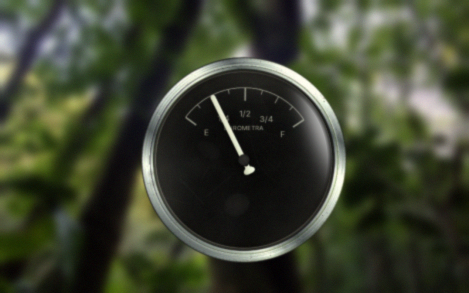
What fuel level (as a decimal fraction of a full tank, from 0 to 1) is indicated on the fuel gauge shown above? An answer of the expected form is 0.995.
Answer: 0.25
